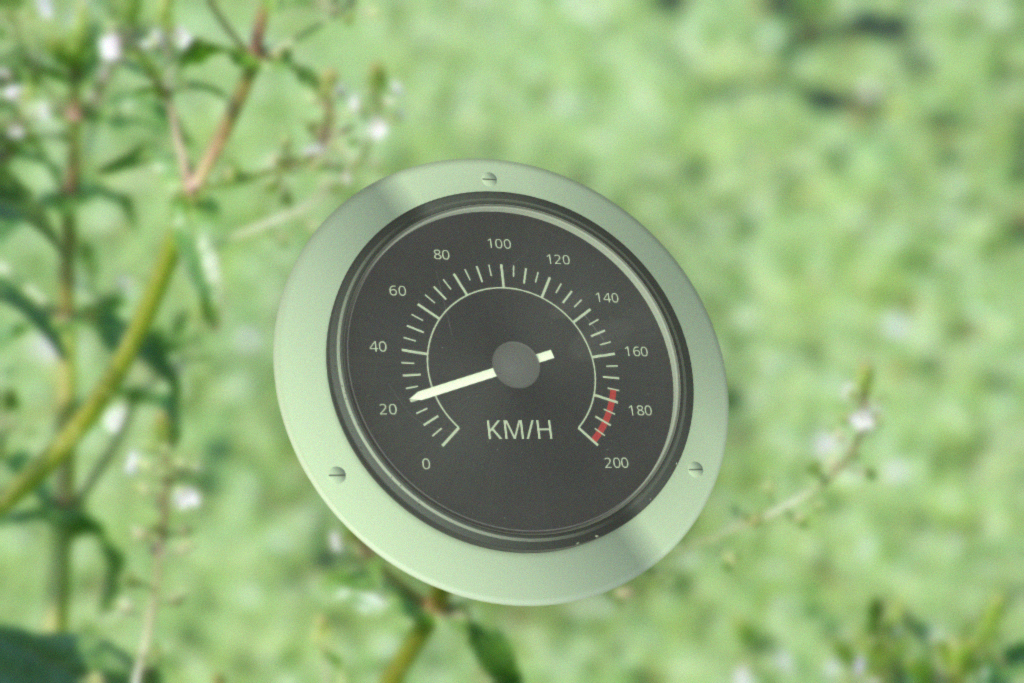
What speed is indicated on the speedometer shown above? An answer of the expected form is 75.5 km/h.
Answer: 20 km/h
